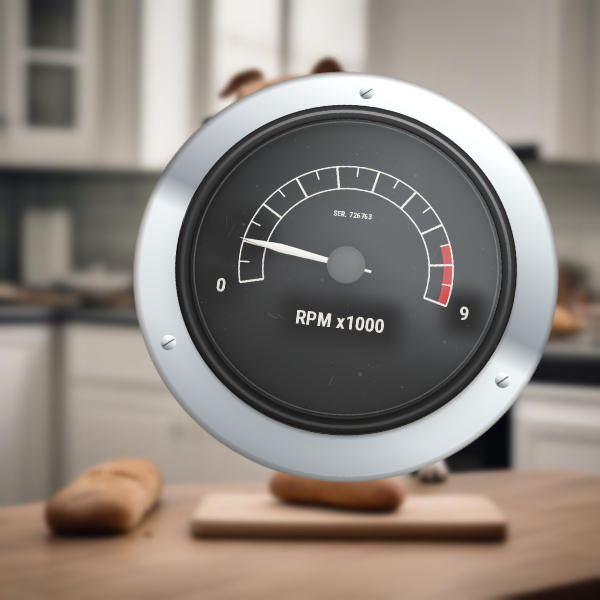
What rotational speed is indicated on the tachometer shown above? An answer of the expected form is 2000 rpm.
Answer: 1000 rpm
